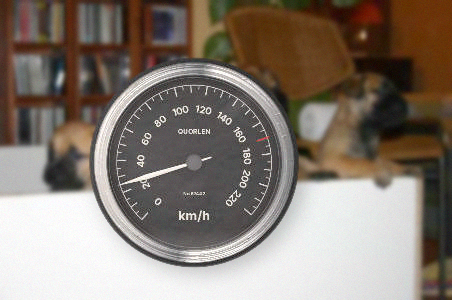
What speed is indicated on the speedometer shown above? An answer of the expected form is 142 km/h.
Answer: 25 km/h
